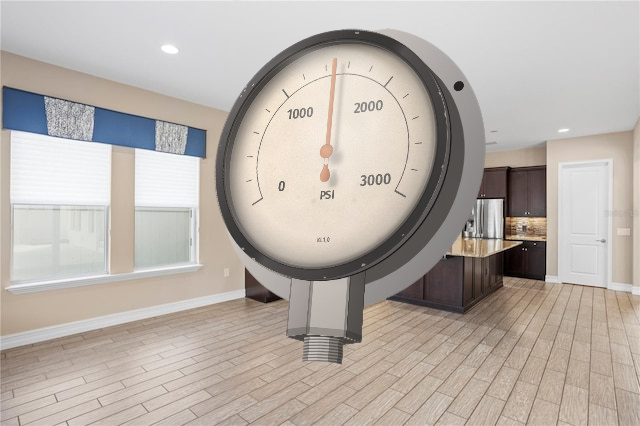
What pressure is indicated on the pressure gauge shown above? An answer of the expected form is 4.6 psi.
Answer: 1500 psi
